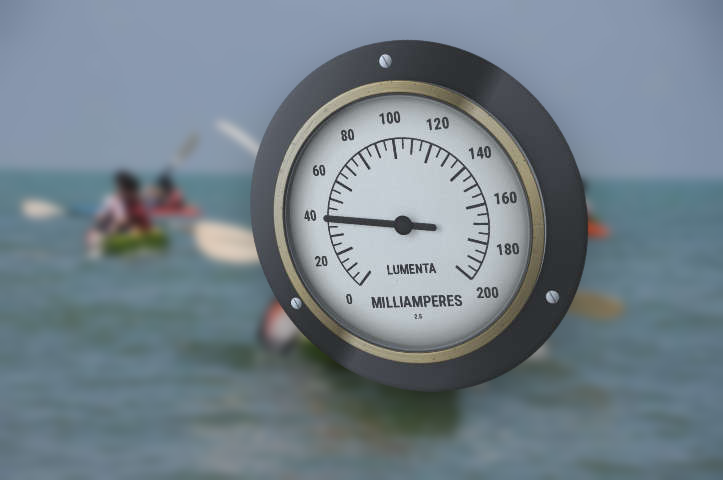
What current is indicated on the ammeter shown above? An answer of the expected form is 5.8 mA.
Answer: 40 mA
